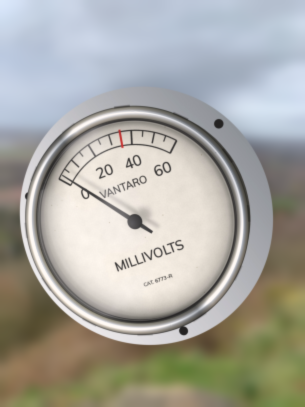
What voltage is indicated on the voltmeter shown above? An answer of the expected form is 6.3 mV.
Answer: 2.5 mV
